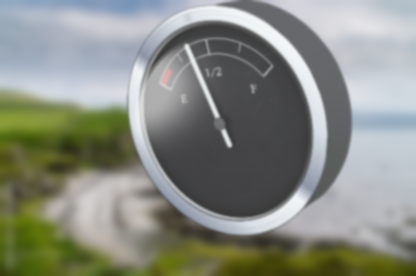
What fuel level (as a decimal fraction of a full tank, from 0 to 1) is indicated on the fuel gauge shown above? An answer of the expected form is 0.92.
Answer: 0.375
